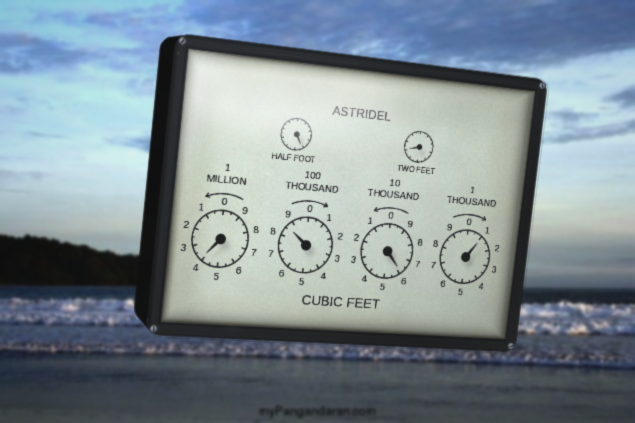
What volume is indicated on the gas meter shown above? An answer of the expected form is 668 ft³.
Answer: 386100 ft³
